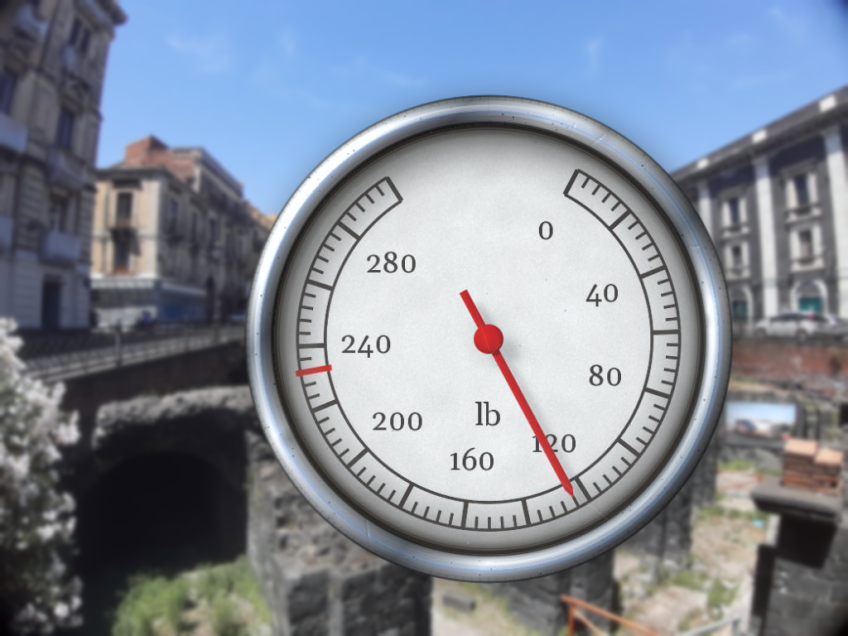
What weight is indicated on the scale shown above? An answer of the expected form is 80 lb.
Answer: 124 lb
